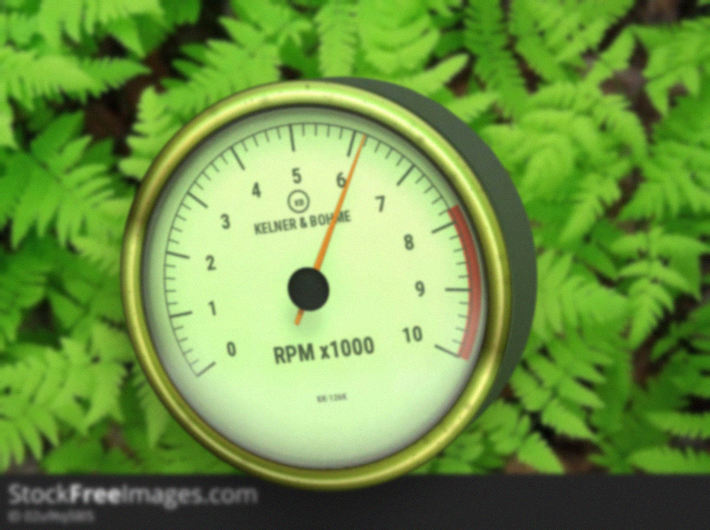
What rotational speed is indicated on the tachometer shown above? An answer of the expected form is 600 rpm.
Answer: 6200 rpm
